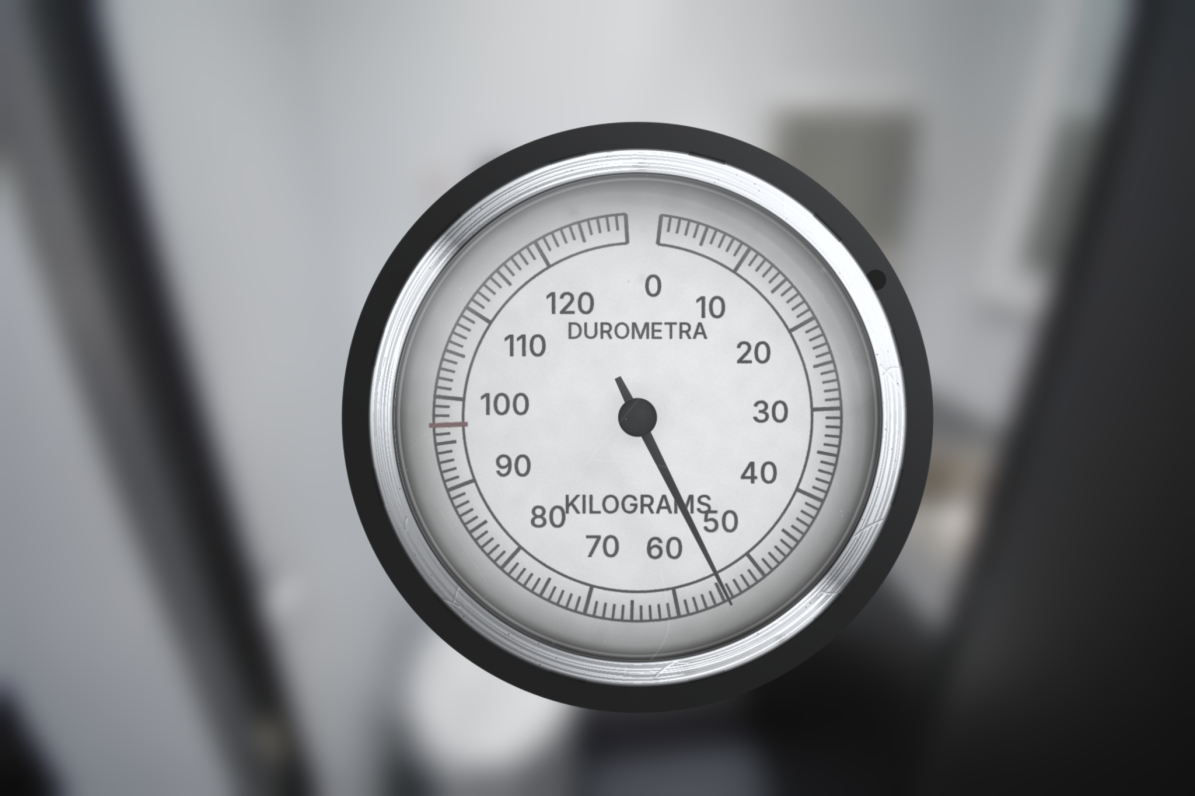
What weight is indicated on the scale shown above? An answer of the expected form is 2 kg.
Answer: 54.5 kg
